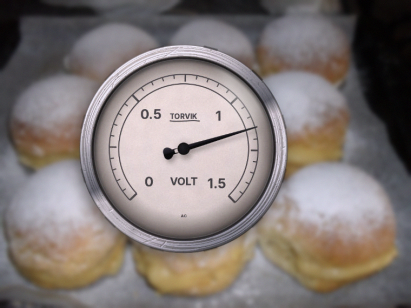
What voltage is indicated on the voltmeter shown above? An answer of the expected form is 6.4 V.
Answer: 1.15 V
